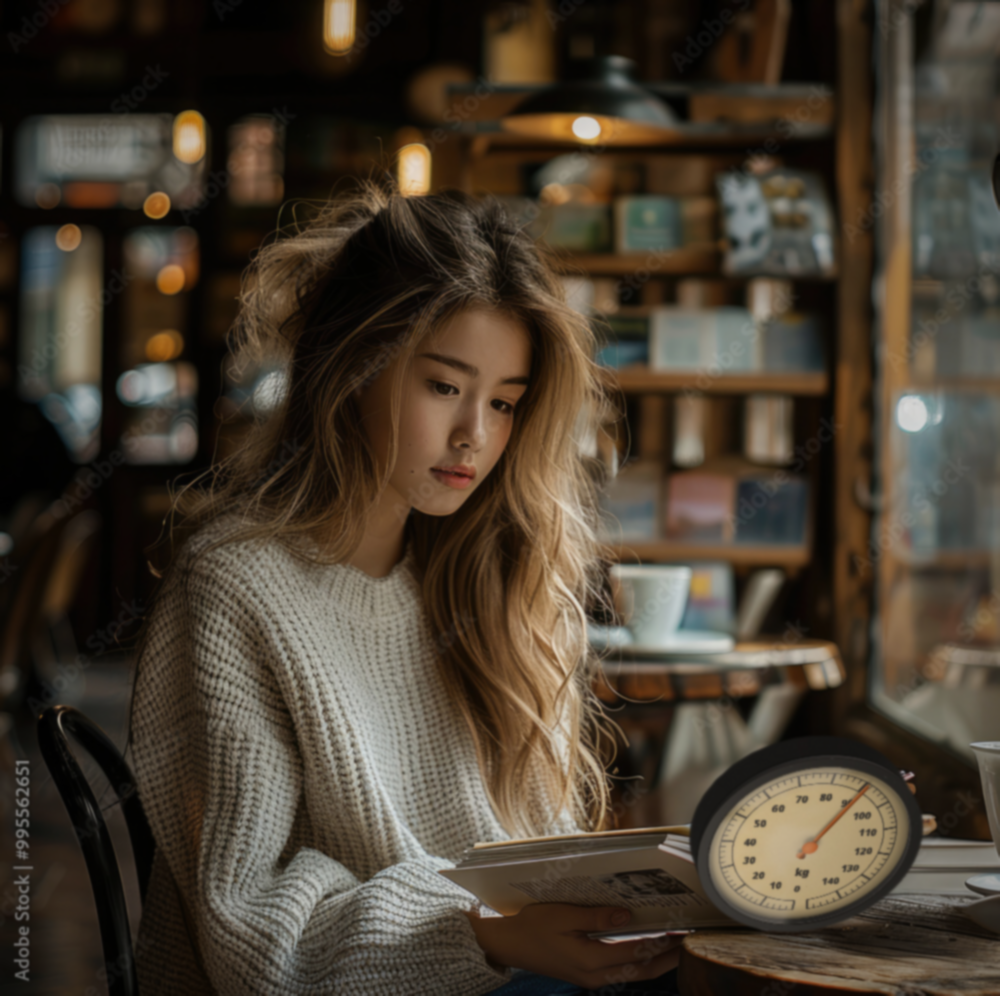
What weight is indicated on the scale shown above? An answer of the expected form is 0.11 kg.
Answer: 90 kg
